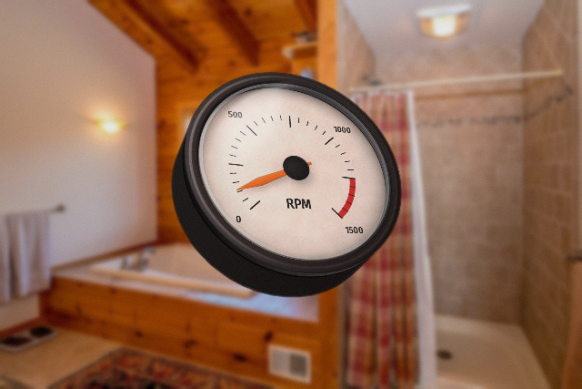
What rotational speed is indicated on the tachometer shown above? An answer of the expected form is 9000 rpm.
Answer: 100 rpm
